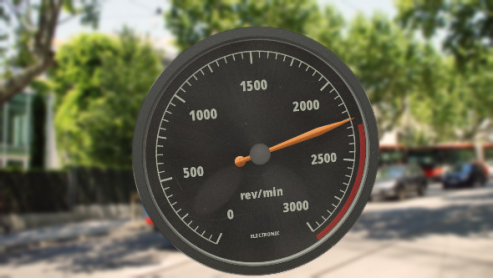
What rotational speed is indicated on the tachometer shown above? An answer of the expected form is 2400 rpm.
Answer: 2250 rpm
